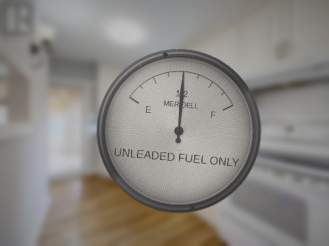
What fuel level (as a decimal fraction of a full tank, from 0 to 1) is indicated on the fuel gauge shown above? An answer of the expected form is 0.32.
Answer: 0.5
